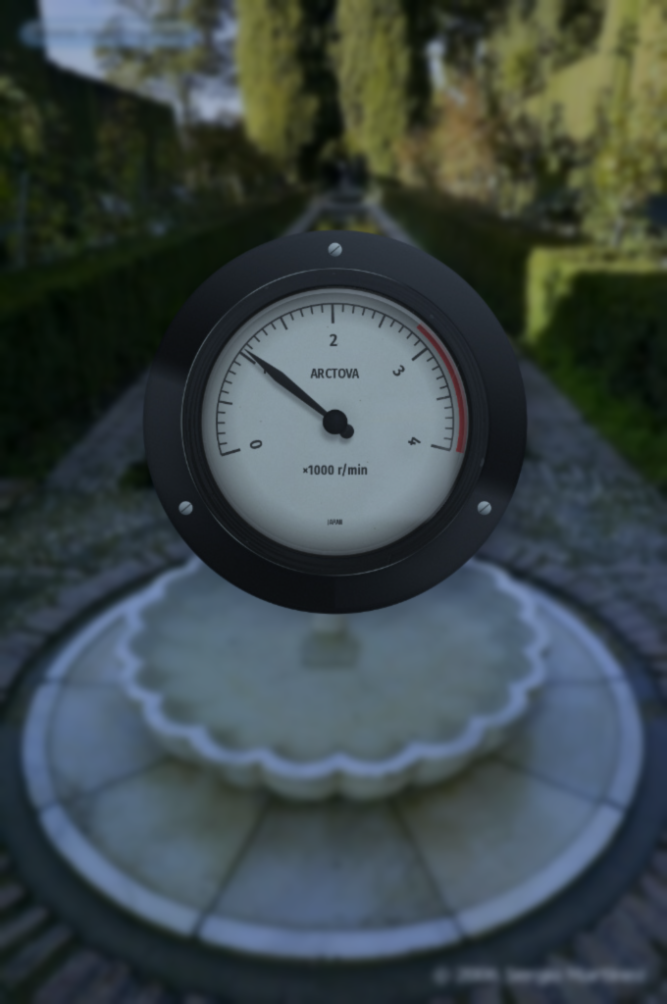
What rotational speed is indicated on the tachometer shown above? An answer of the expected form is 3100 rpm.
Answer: 1050 rpm
